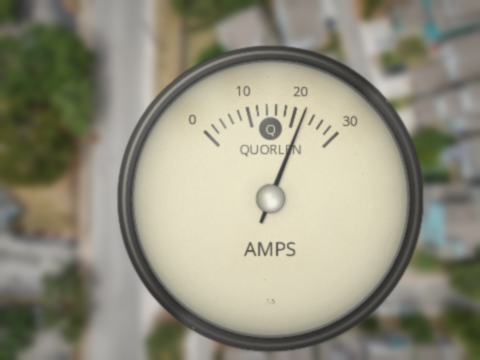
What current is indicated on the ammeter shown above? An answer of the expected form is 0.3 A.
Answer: 22 A
